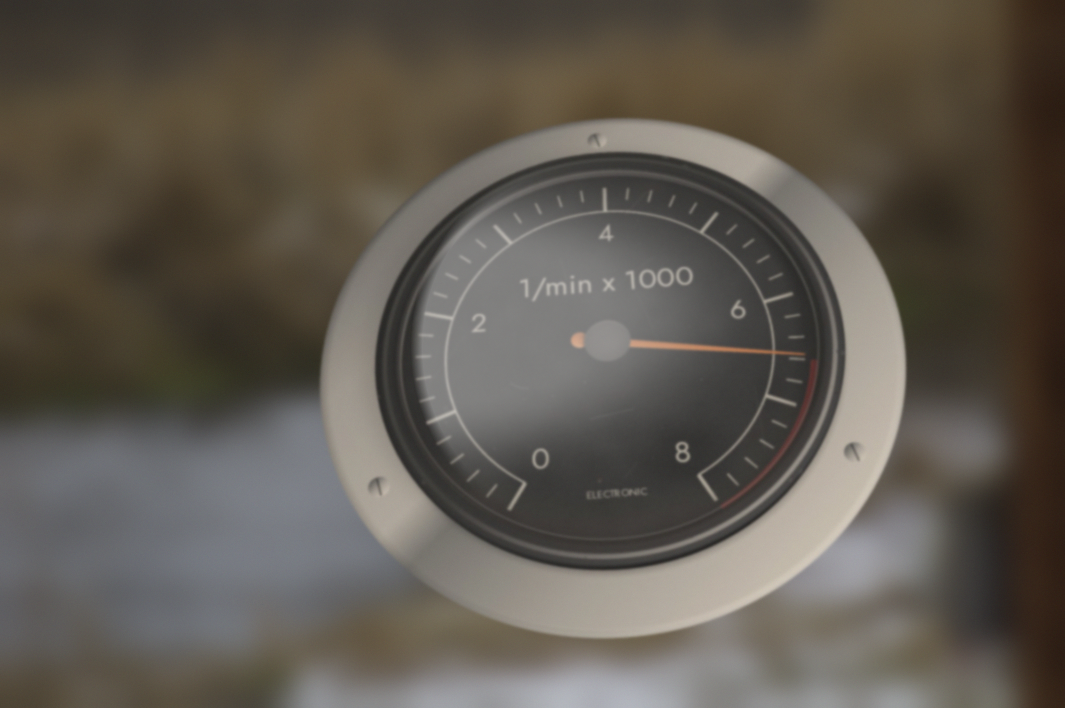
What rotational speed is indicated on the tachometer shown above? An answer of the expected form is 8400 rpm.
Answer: 6600 rpm
